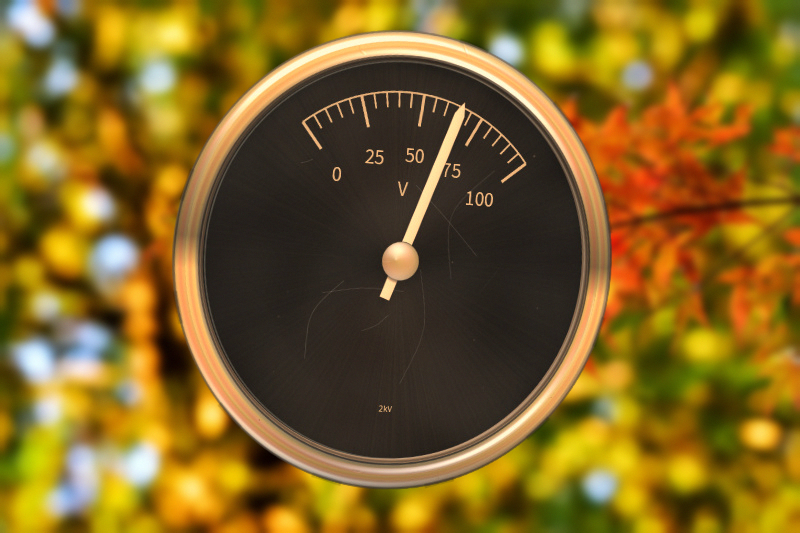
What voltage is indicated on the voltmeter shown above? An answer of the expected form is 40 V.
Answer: 65 V
